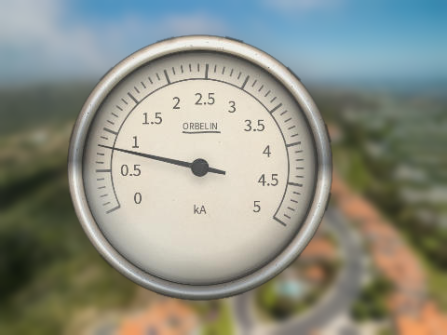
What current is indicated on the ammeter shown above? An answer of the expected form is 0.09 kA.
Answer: 0.8 kA
